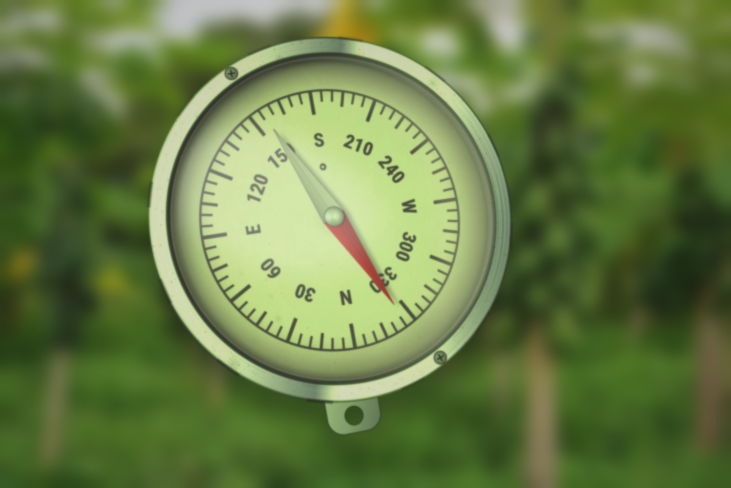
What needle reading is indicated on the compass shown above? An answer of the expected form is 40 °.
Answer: 335 °
